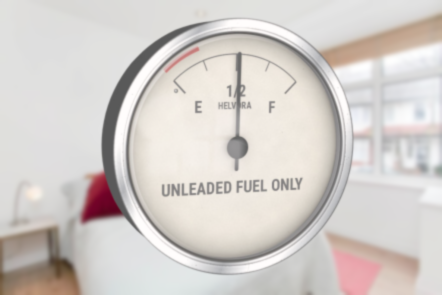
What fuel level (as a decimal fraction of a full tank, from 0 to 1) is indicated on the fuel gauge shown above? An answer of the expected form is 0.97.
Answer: 0.5
